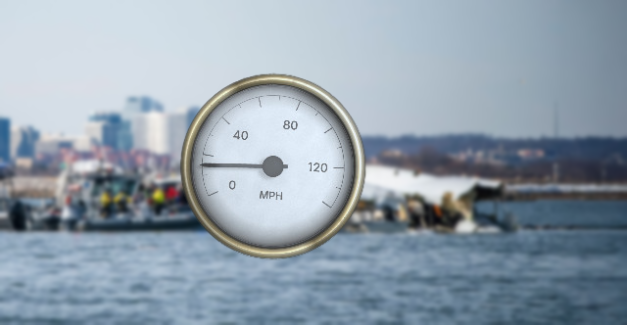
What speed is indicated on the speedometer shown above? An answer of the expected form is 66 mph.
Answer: 15 mph
